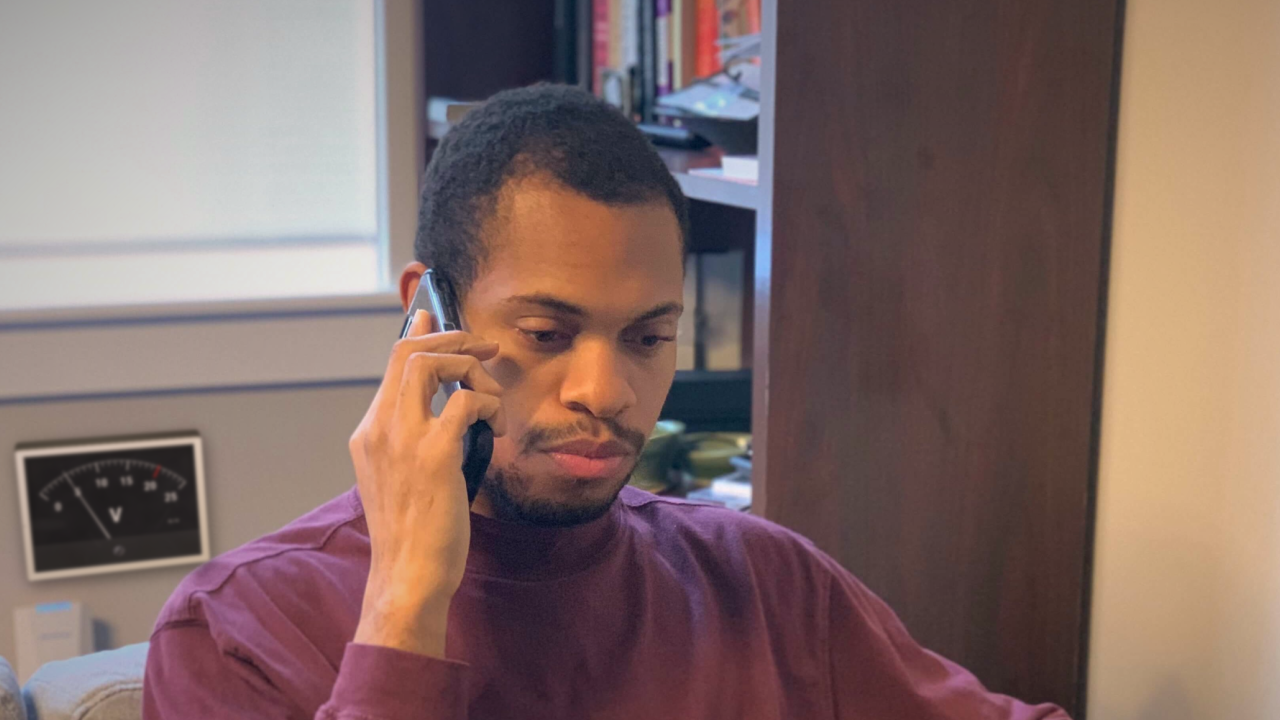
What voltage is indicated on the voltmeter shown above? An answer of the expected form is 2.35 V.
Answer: 5 V
